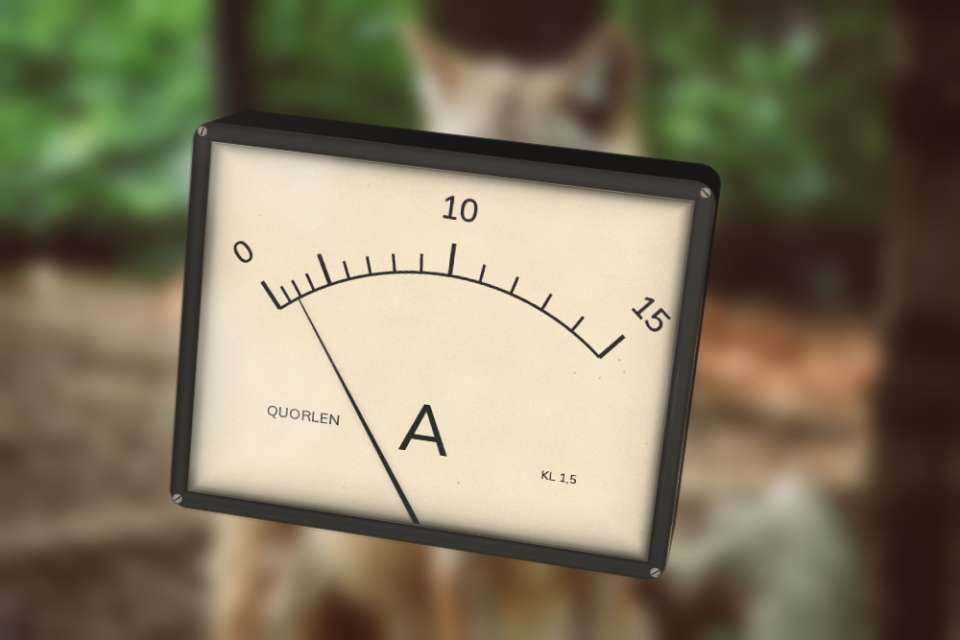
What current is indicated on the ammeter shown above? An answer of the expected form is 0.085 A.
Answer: 3 A
